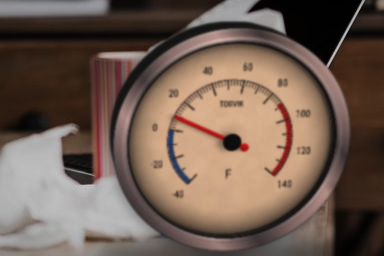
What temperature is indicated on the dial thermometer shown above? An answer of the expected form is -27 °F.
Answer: 10 °F
